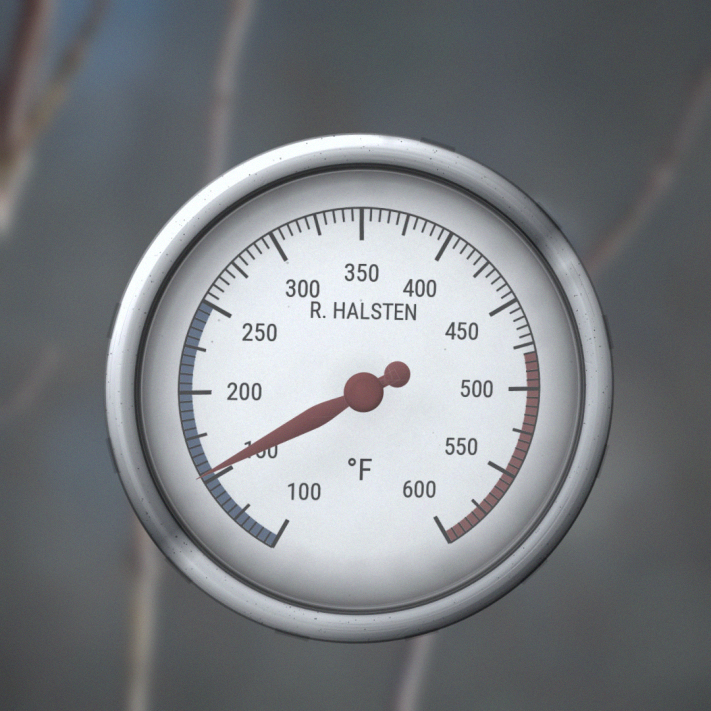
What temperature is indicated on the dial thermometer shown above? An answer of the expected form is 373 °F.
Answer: 155 °F
